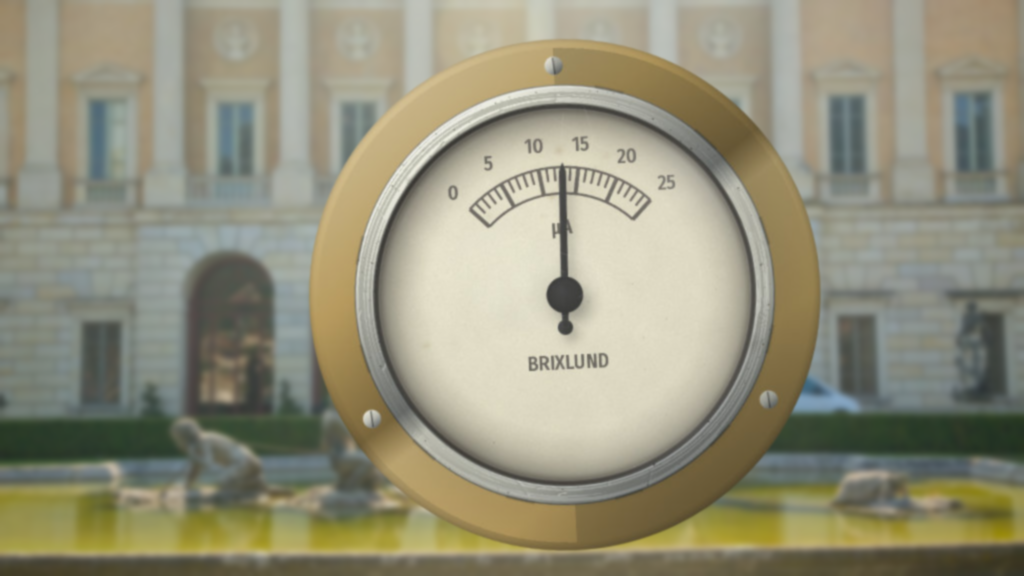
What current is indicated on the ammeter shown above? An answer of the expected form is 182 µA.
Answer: 13 µA
